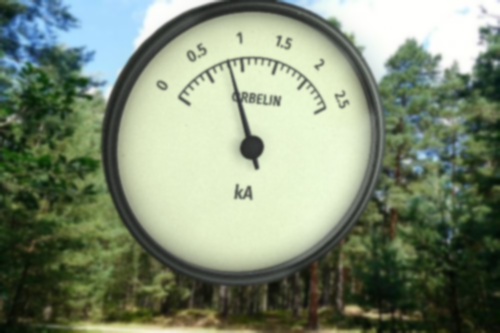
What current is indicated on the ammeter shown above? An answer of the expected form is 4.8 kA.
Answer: 0.8 kA
